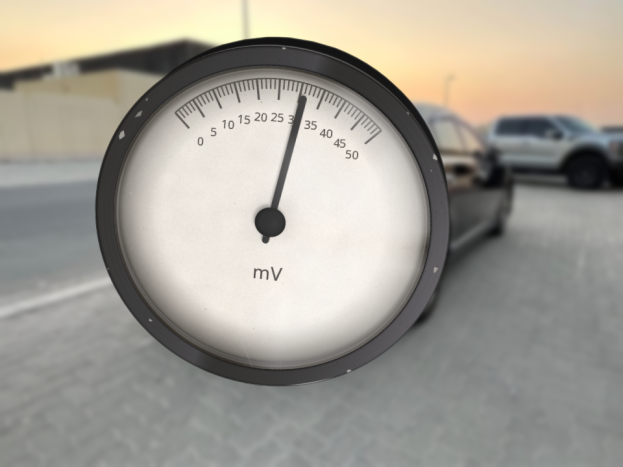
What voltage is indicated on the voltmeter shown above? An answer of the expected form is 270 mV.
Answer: 31 mV
